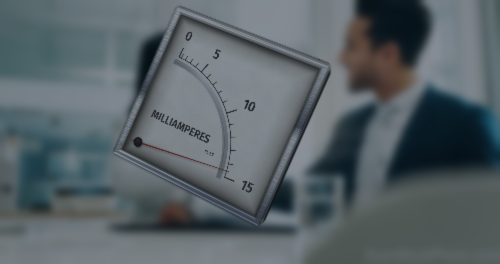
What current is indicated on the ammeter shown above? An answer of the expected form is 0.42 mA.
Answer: 14.5 mA
